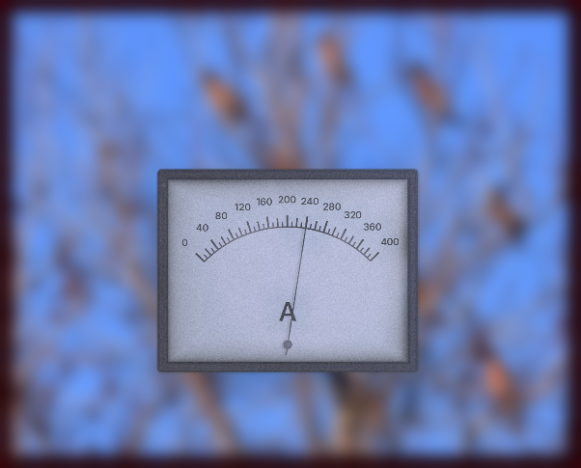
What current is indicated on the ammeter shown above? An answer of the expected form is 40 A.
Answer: 240 A
